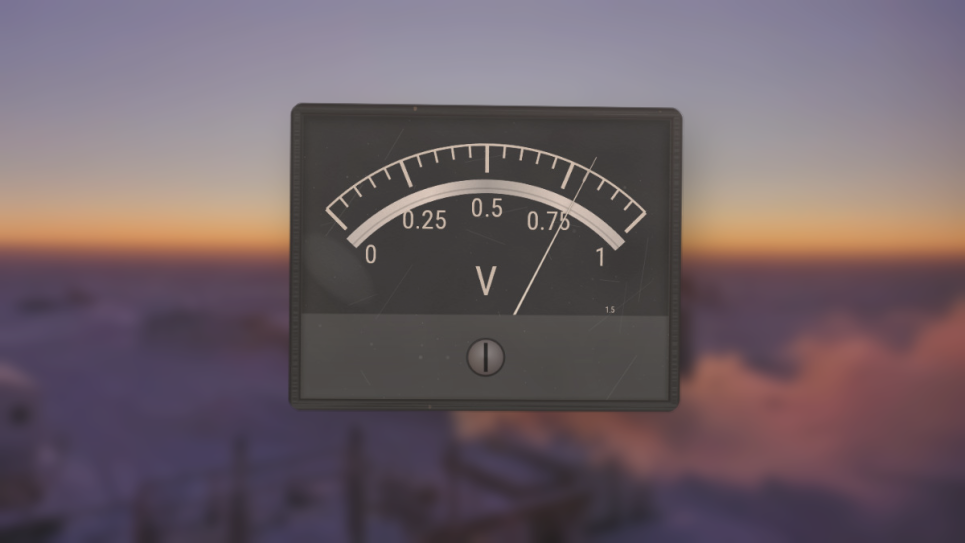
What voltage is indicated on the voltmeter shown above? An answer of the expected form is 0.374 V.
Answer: 0.8 V
